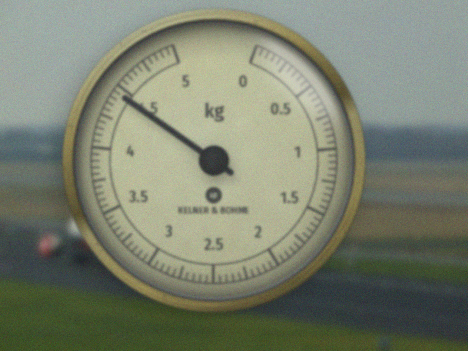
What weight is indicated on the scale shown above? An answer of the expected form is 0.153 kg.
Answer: 4.45 kg
